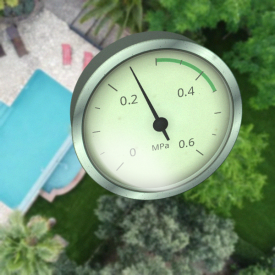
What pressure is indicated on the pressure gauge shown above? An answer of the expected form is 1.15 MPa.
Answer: 0.25 MPa
